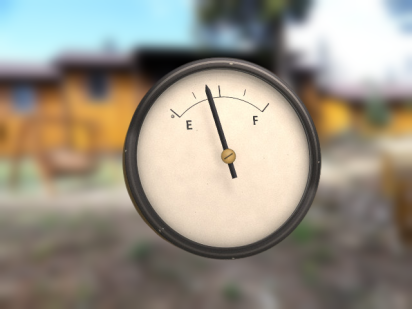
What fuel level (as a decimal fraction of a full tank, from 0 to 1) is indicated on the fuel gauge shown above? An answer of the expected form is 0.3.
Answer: 0.375
